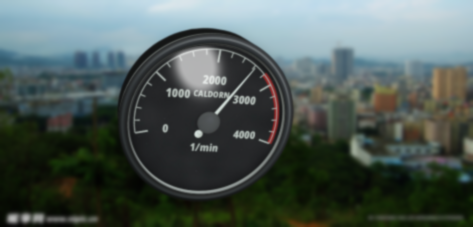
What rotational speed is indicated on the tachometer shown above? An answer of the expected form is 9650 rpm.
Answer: 2600 rpm
